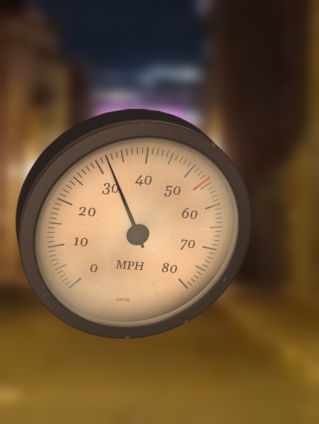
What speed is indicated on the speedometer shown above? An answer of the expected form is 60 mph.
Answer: 32 mph
